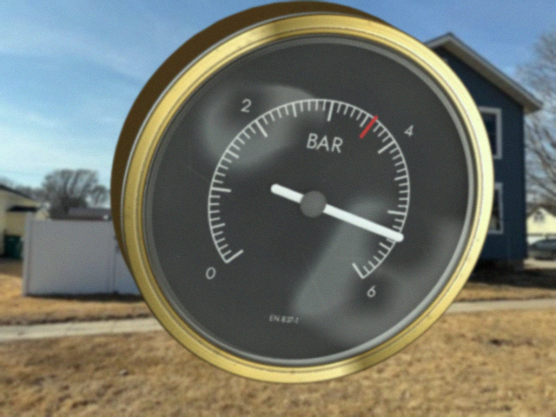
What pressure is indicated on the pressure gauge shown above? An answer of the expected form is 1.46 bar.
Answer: 5.3 bar
